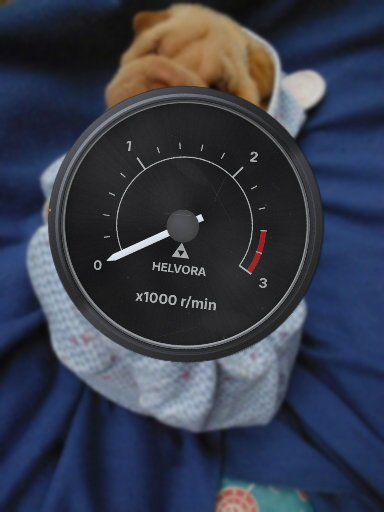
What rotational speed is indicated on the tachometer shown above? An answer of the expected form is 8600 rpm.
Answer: 0 rpm
